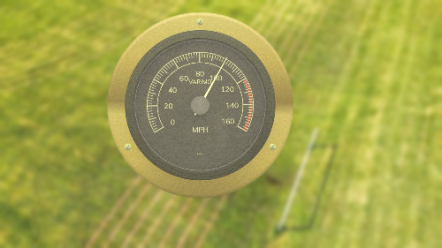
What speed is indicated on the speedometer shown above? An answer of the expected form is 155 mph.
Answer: 100 mph
